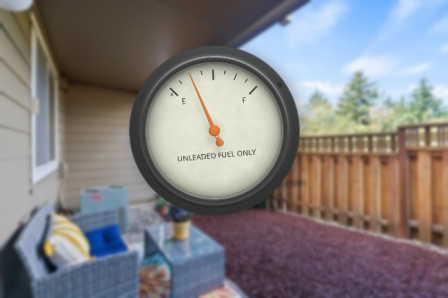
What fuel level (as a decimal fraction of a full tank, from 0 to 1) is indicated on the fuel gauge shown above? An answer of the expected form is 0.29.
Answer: 0.25
